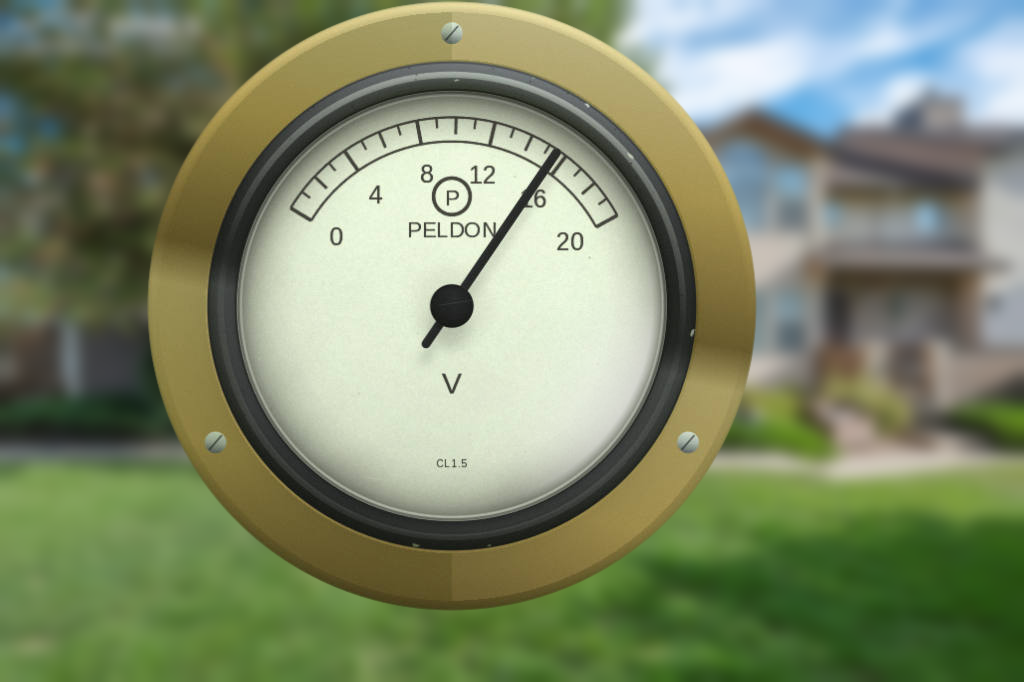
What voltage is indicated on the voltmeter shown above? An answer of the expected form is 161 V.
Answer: 15.5 V
